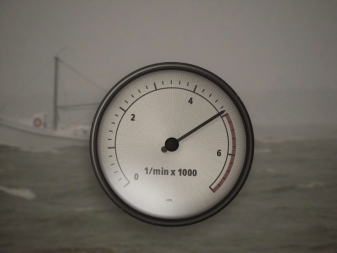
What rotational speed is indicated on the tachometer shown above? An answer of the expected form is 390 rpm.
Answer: 4900 rpm
